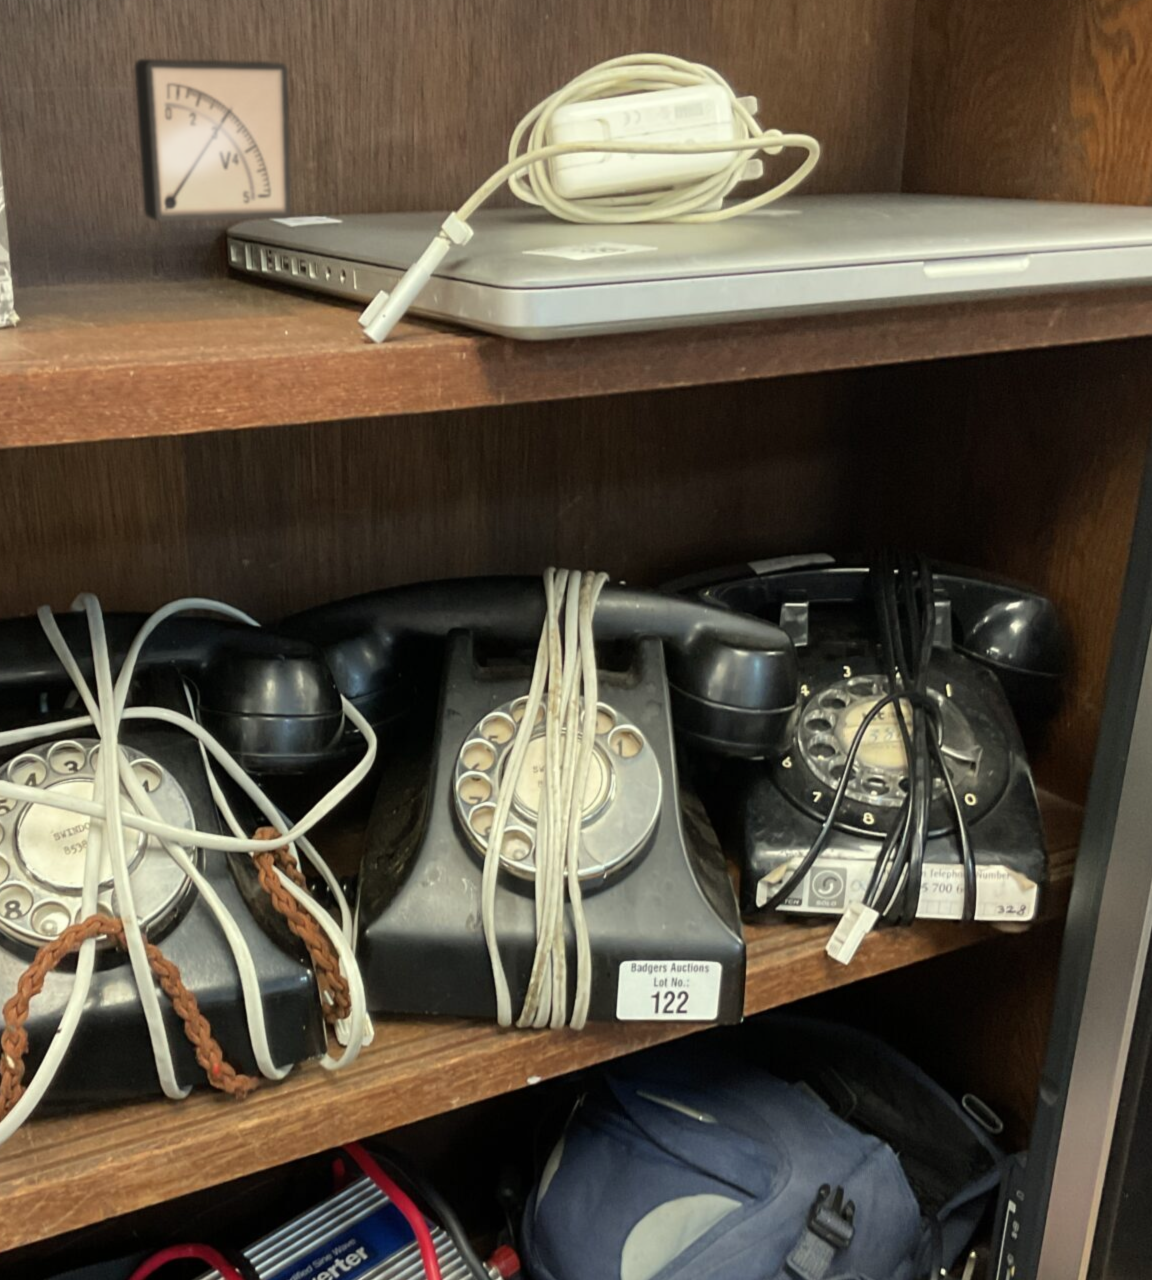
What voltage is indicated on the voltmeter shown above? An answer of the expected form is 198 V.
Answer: 3 V
